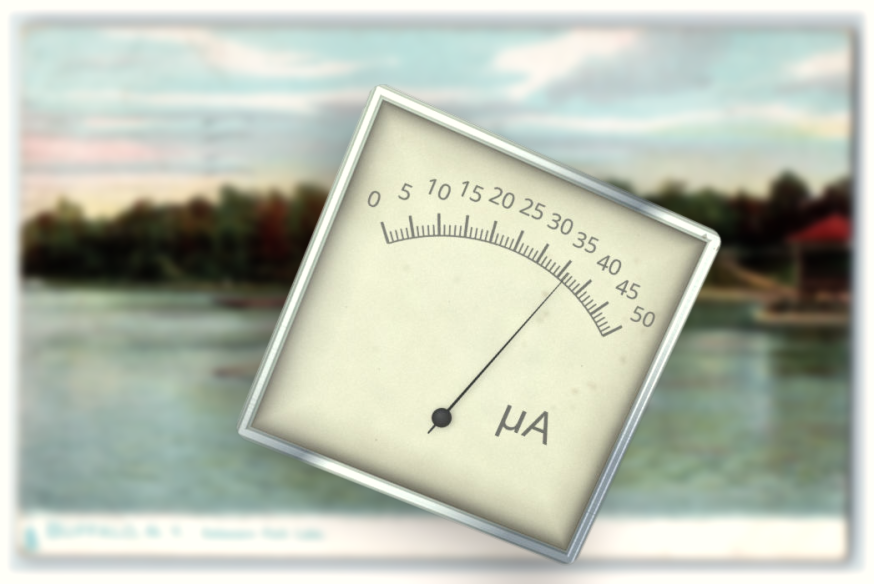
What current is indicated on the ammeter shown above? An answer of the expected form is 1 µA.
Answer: 36 µA
